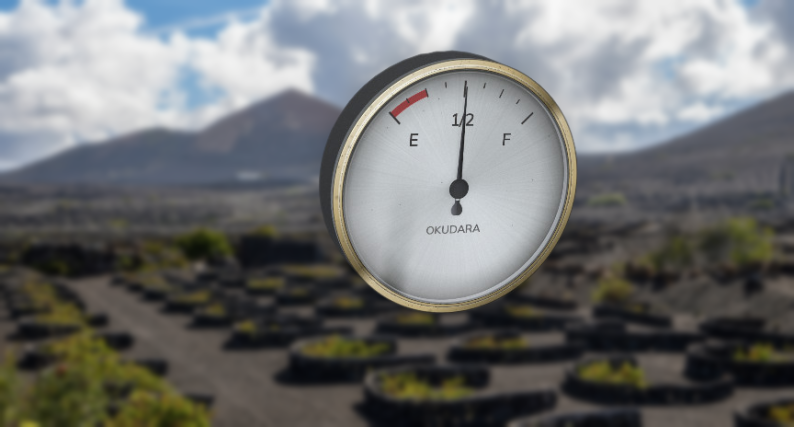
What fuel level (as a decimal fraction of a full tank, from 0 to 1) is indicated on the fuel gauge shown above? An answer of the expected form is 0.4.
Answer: 0.5
